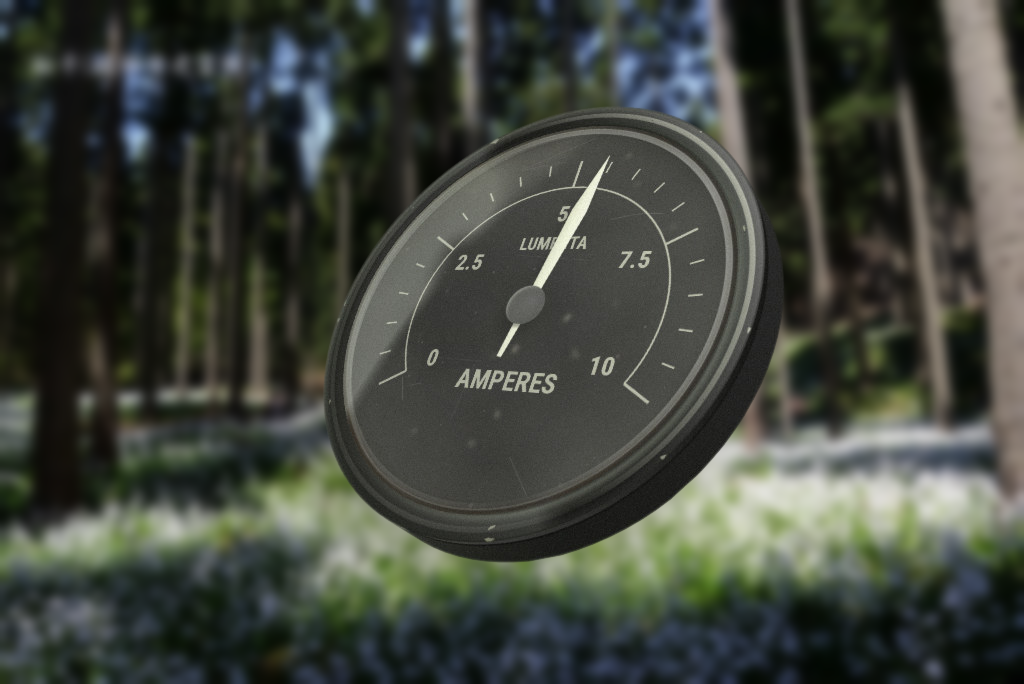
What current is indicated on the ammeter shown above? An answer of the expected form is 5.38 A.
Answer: 5.5 A
